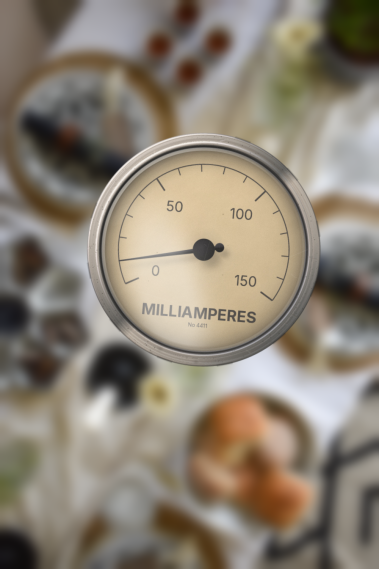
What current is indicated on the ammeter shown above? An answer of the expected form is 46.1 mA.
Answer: 10 mA
